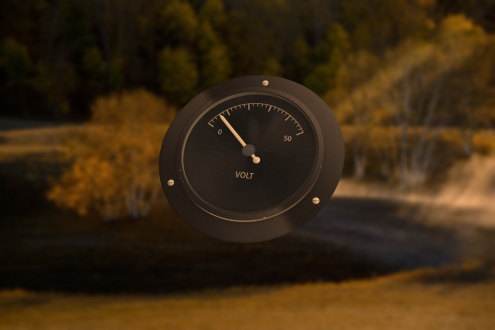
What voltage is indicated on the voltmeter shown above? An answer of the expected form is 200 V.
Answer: 6 V
